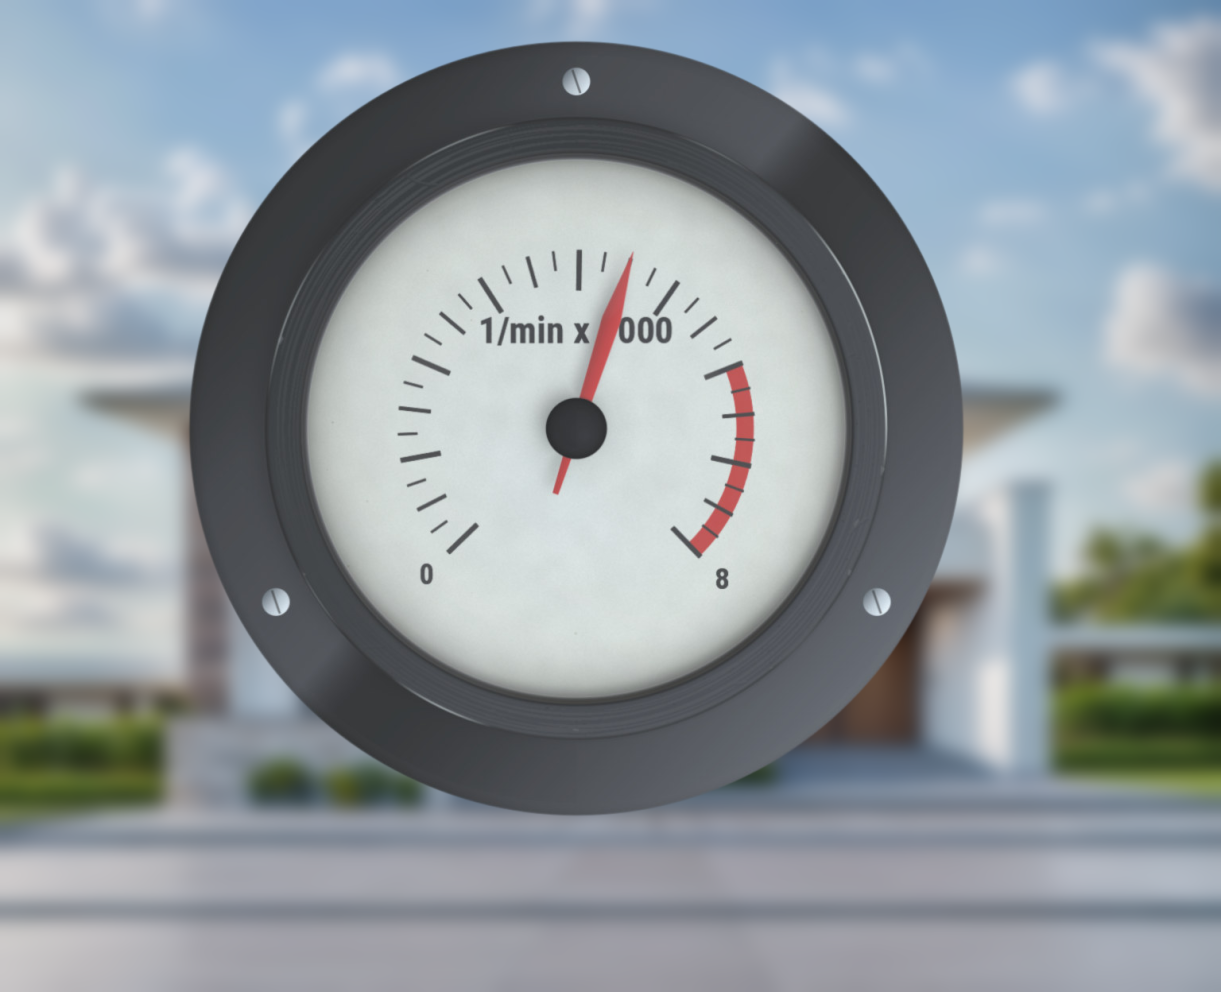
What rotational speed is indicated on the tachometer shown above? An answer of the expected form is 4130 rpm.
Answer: 4500 rpm
